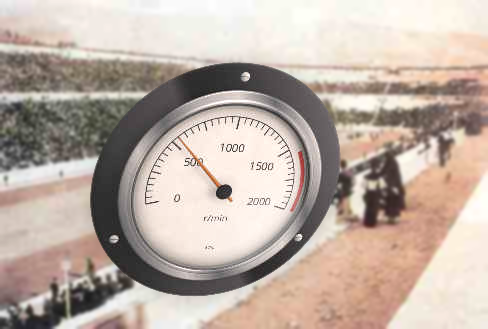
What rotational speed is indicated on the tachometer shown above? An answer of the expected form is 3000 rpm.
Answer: 550 rpm
